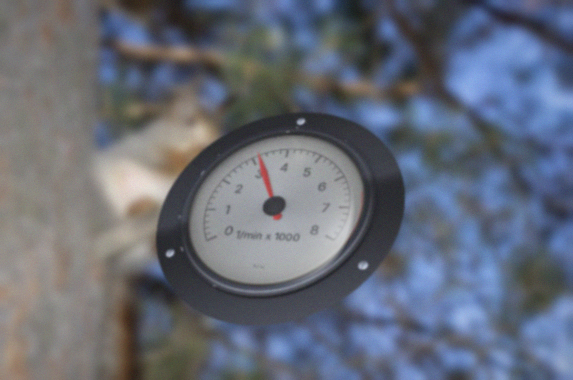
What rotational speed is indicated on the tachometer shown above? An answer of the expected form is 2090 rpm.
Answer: 3200 rpm
